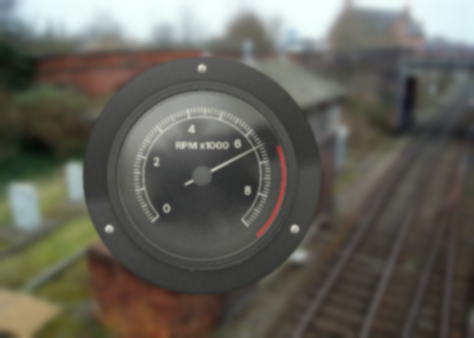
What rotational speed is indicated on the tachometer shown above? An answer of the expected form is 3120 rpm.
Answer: 6500 rpm
